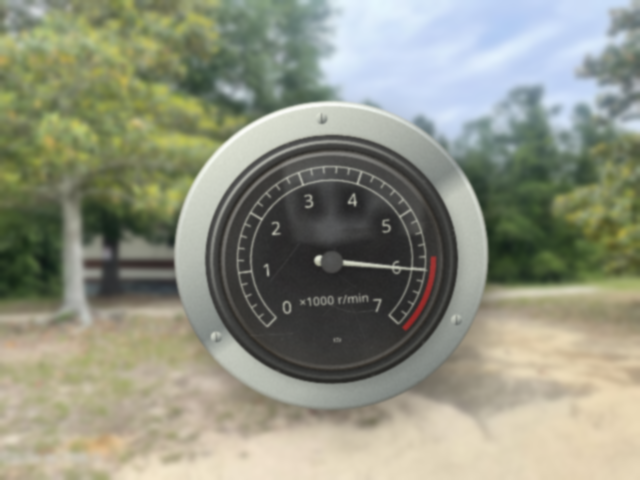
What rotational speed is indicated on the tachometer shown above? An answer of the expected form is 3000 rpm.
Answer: 6000 rpm
